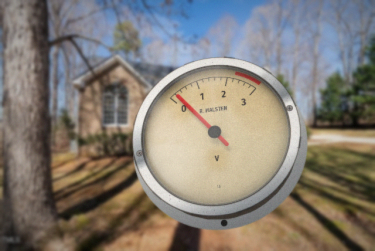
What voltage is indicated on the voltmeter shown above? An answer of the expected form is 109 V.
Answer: 0.2 V
